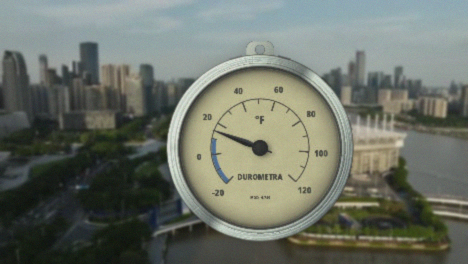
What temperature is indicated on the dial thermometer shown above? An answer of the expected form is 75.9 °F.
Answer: 15 °F
